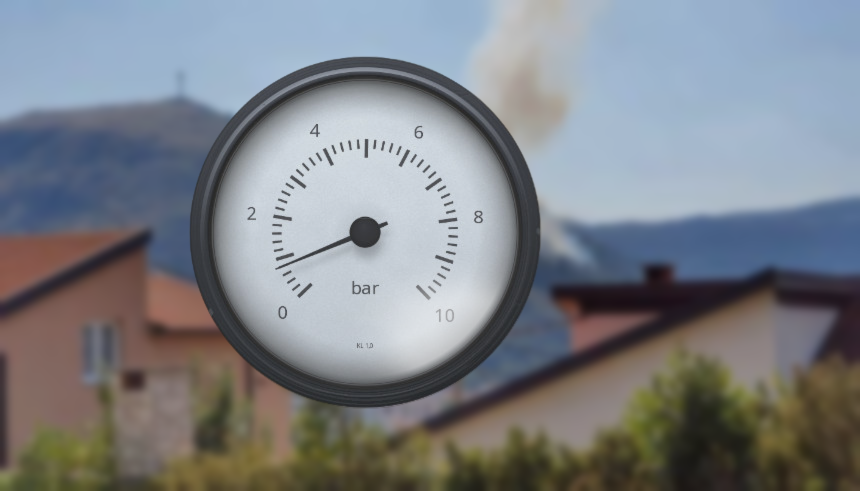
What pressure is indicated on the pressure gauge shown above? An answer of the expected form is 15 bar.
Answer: 0.8 bar
